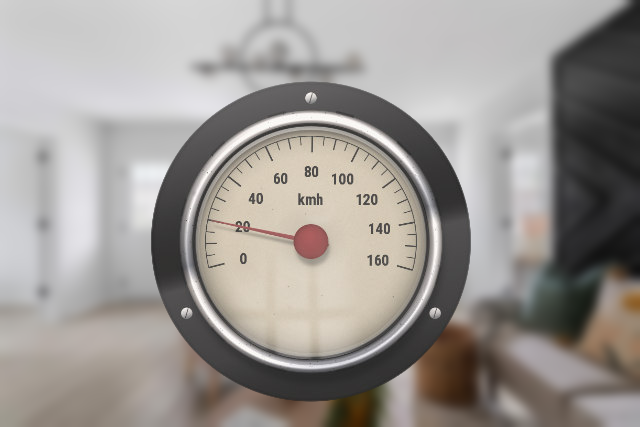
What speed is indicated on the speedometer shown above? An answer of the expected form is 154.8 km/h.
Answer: 20 km/h
